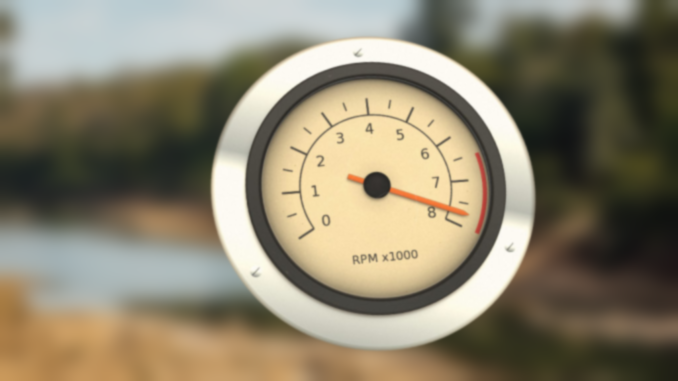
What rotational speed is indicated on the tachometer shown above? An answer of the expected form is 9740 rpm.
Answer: 7750 rpm
